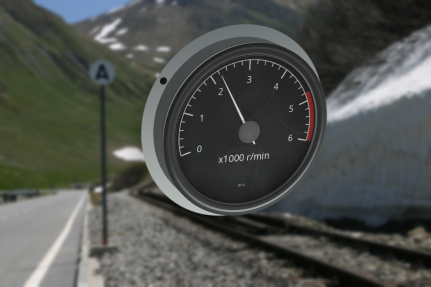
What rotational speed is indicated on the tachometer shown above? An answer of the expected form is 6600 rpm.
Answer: 2200 rpm
